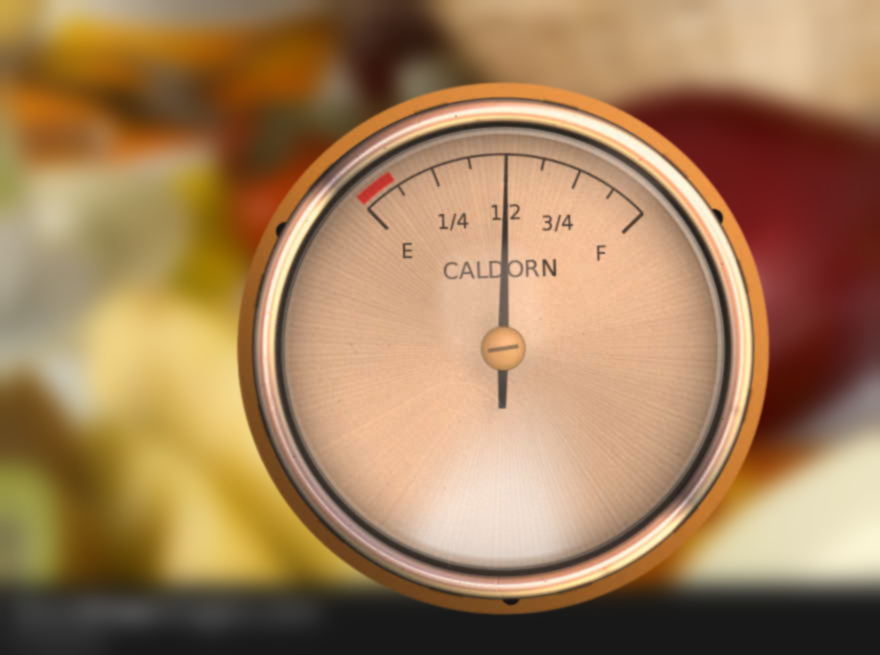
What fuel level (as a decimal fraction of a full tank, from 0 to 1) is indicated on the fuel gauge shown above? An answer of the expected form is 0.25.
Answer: 0.5
